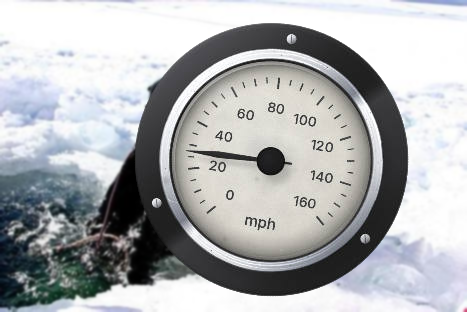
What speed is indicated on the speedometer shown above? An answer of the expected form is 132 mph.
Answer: 27.5 mph
